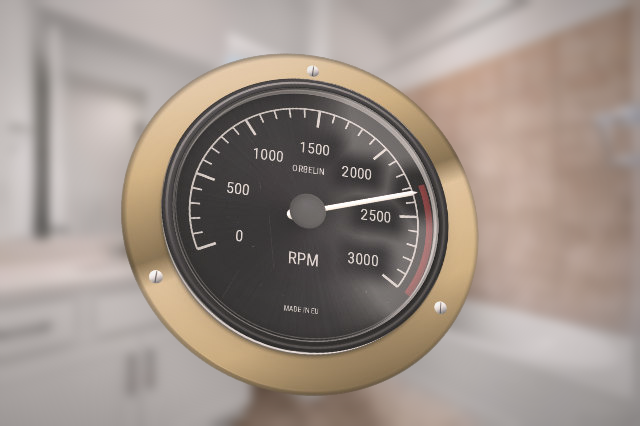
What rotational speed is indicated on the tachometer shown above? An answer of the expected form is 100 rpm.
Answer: 2350 rpm
